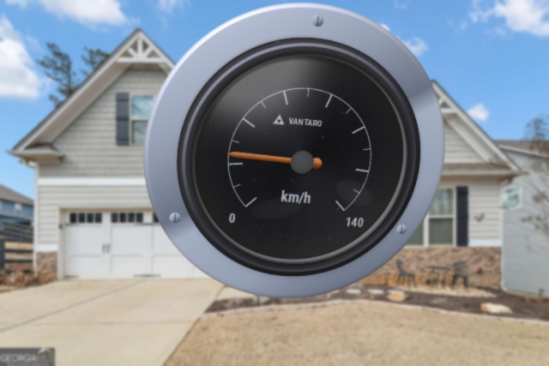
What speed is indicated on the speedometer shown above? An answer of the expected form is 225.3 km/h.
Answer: 25 km/h
